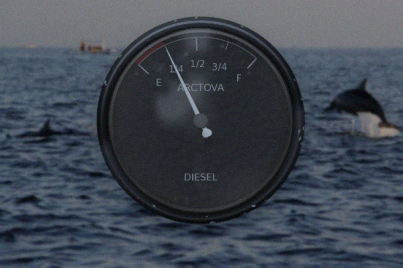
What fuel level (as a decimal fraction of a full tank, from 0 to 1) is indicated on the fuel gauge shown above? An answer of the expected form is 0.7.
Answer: 0.25
